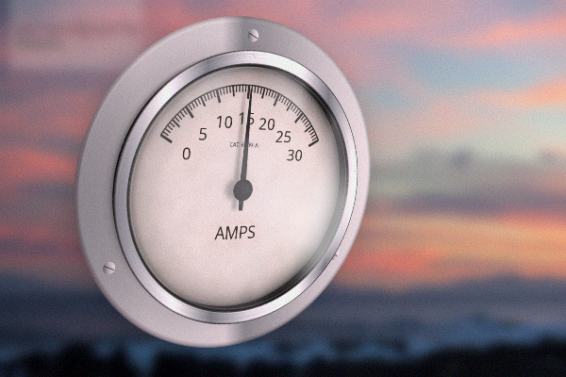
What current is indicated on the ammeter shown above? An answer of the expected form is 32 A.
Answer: 15 A
